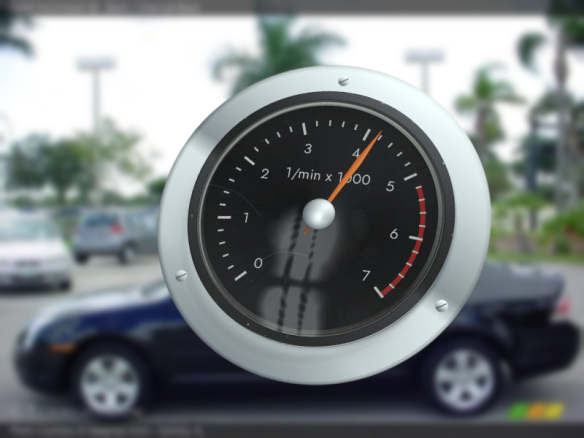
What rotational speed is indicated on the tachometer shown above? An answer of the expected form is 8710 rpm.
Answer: 4200 rpm
